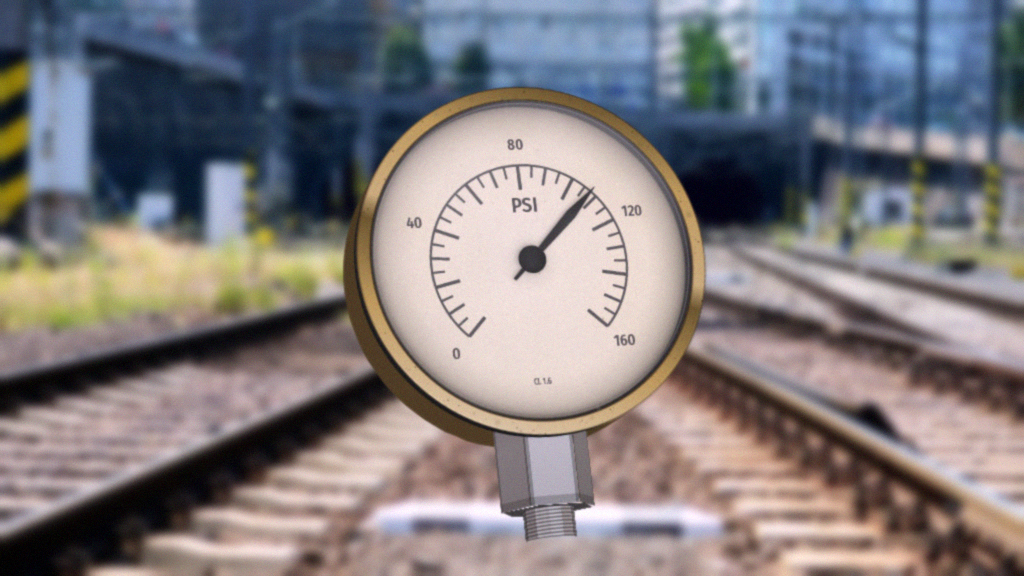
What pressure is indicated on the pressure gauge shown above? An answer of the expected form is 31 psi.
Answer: 107.5 psi
